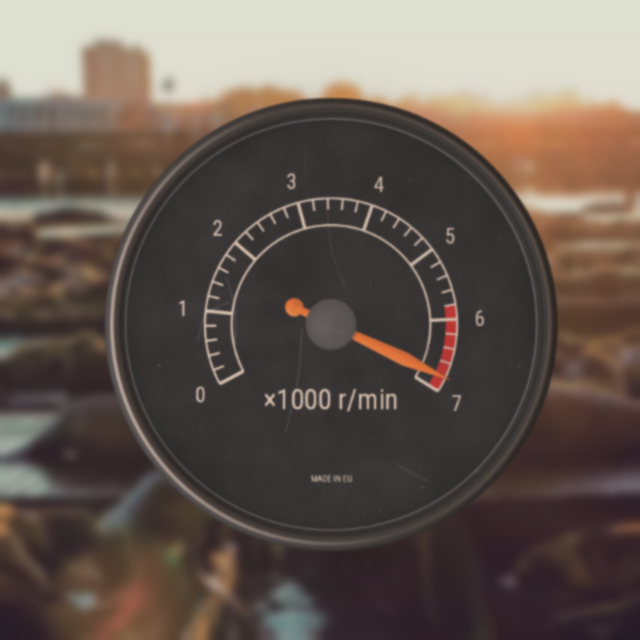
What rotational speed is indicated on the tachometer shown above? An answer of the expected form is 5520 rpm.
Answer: 6800 rpm
